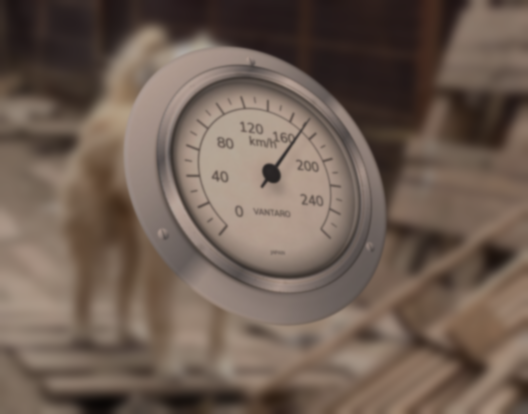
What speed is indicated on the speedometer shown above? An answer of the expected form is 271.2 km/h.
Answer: 170 km/h
